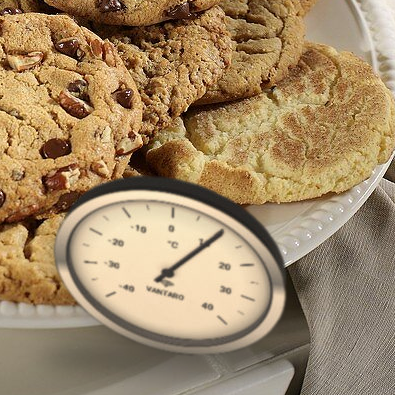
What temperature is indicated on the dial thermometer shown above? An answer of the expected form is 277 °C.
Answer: 10 °C
